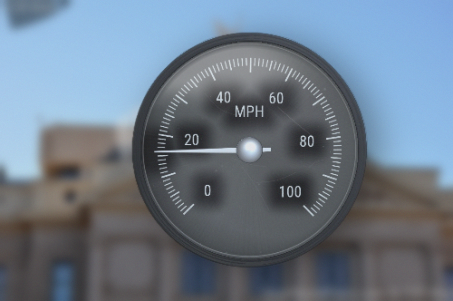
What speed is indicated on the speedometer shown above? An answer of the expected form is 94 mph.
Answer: 16 mph
